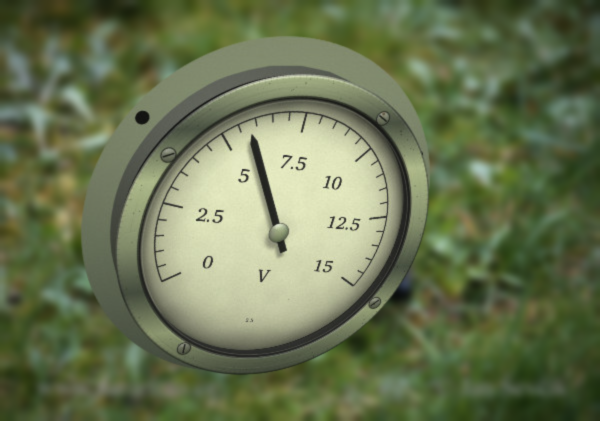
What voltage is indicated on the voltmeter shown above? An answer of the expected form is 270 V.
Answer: 5.75 V
